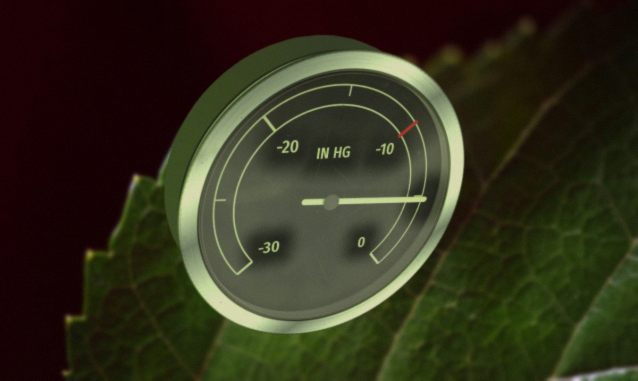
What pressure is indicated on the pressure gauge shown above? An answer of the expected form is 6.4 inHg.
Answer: -5 inHg
